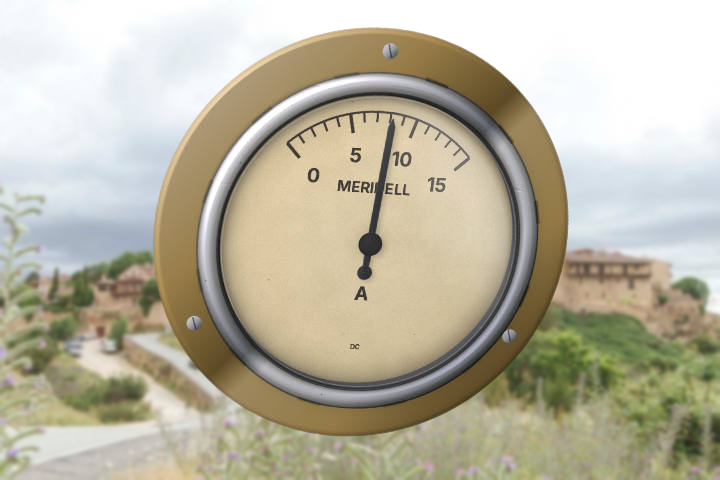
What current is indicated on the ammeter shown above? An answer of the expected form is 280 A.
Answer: 8 A
